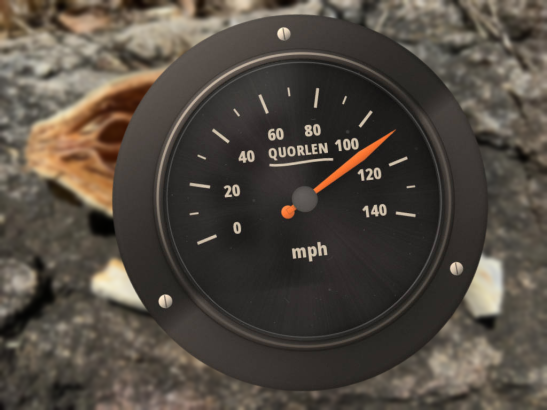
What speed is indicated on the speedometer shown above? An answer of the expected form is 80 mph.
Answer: 110 mph
